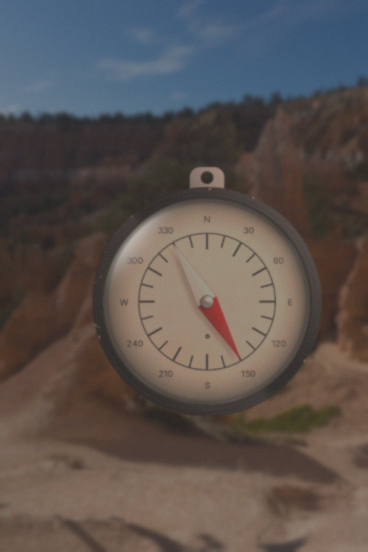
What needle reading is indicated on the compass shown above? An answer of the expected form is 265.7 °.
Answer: 150 °
